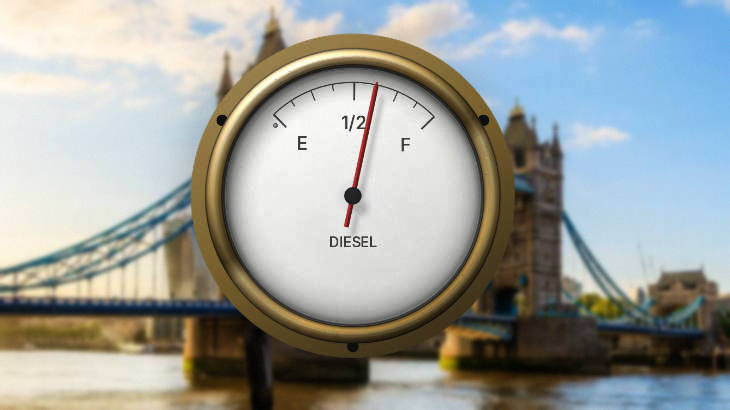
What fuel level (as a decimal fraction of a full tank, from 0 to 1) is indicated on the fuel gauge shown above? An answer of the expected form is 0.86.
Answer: 0.625
